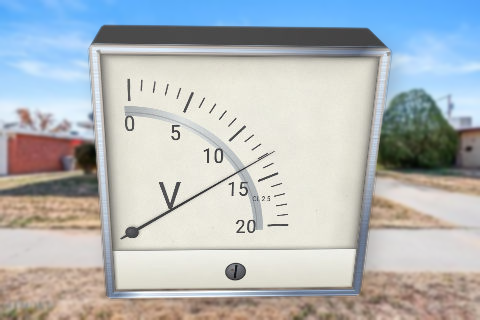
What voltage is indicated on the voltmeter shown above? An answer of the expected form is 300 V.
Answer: 13 V
